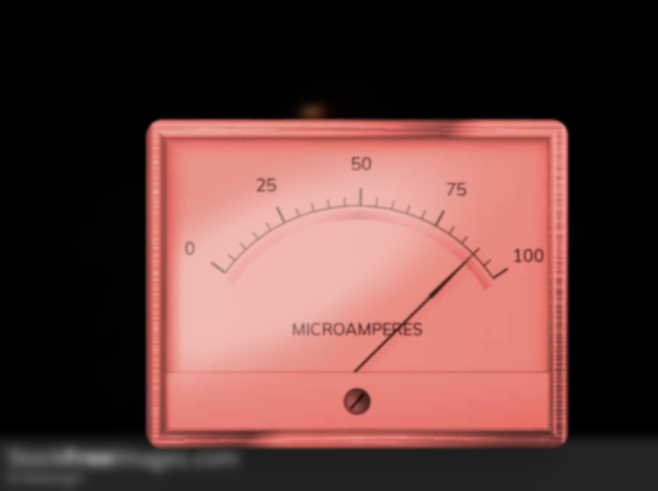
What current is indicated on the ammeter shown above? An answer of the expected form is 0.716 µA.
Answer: 90 µA
